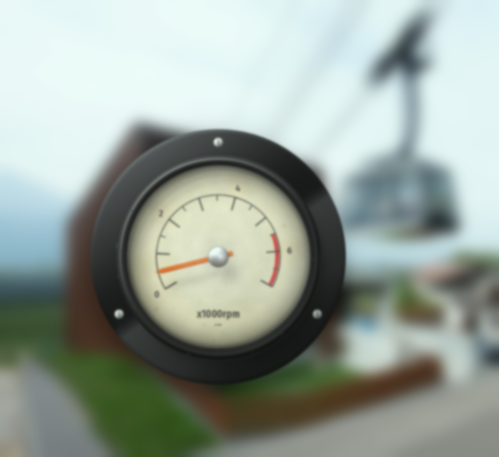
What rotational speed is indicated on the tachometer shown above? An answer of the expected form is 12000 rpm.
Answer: 500 rpm
